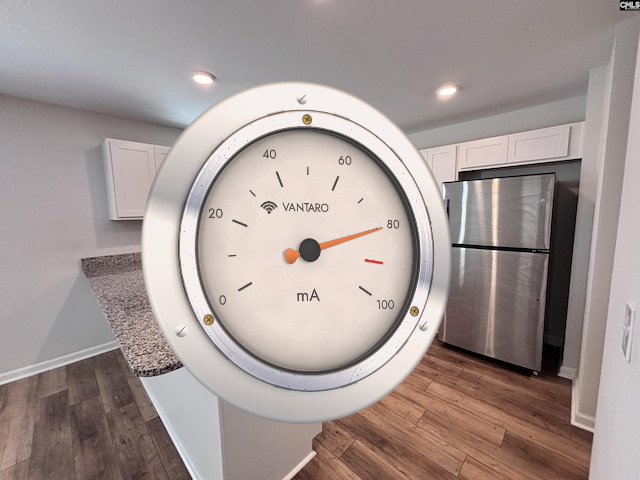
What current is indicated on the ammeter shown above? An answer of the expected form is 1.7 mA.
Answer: 80 mA
